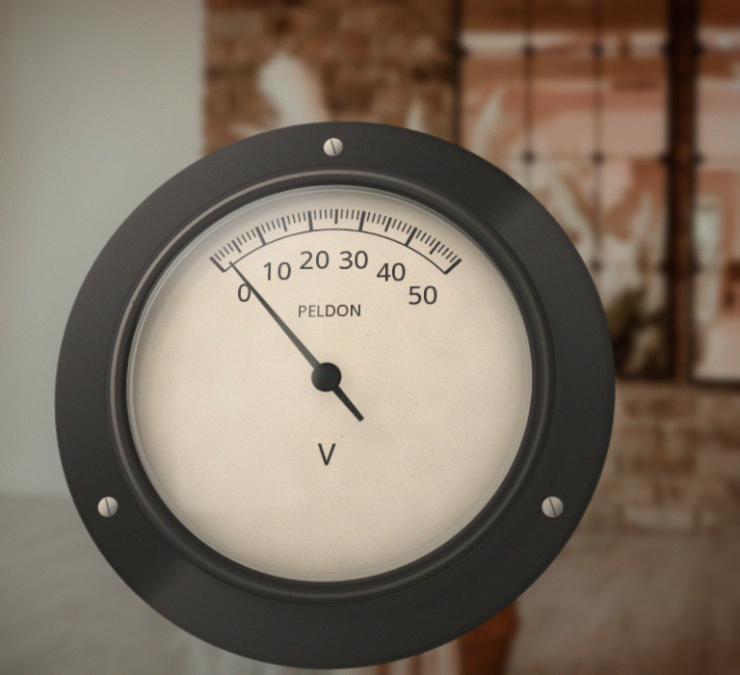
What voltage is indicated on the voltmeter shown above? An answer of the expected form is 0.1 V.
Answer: 2 V
